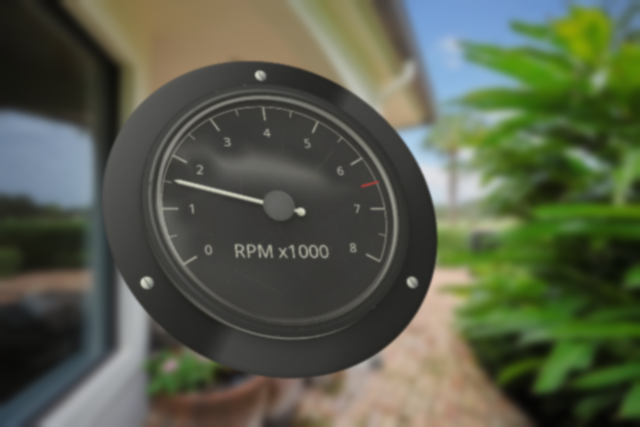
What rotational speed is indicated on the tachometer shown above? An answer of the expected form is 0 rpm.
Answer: 1500 rpm
